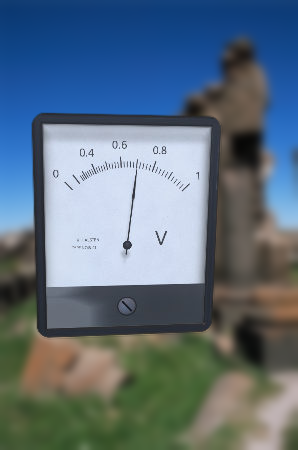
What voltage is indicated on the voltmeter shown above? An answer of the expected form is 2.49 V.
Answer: 0.7 V
